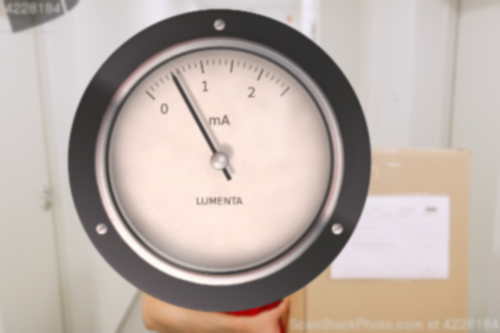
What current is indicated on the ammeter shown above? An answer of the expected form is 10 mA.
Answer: 0.5 mA
